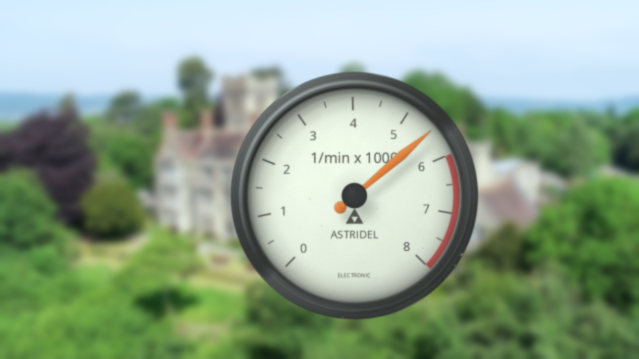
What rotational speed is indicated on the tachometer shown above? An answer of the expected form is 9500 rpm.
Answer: 5500 rpm
